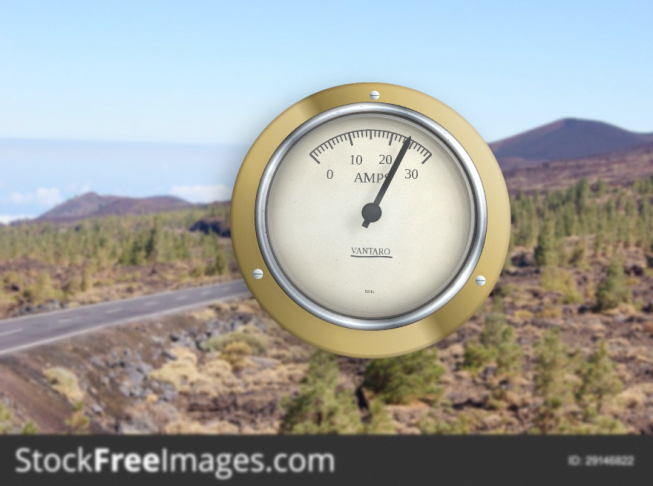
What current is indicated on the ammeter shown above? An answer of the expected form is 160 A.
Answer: 24 A
